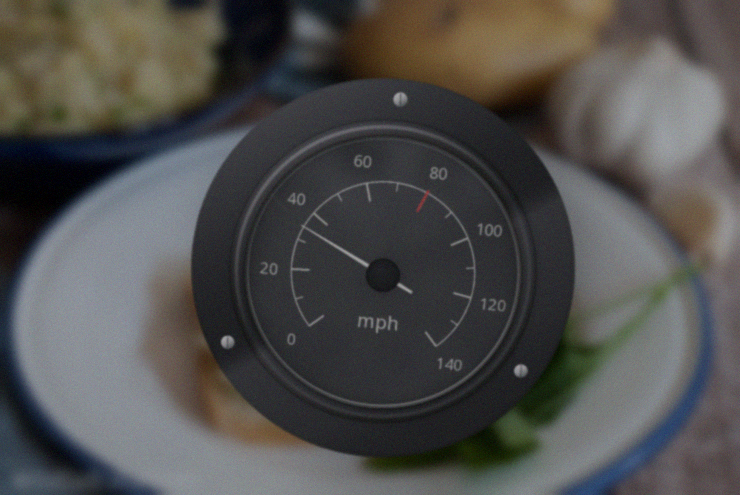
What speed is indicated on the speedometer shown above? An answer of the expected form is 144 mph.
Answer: 35 mph
